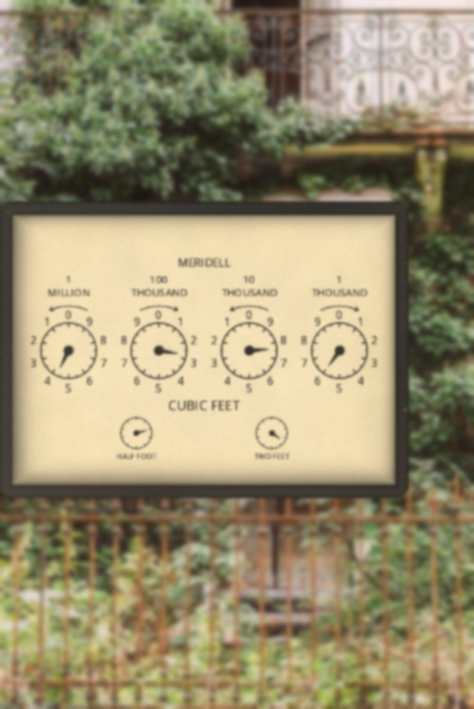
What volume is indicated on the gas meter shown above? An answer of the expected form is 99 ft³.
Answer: 427600 ft³
